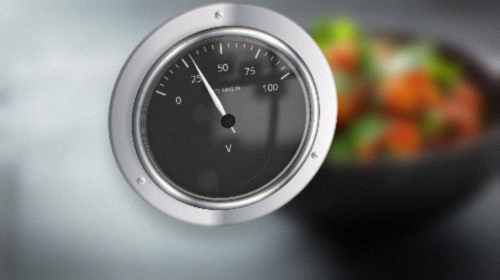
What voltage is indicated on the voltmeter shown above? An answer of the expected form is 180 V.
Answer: 30 V
